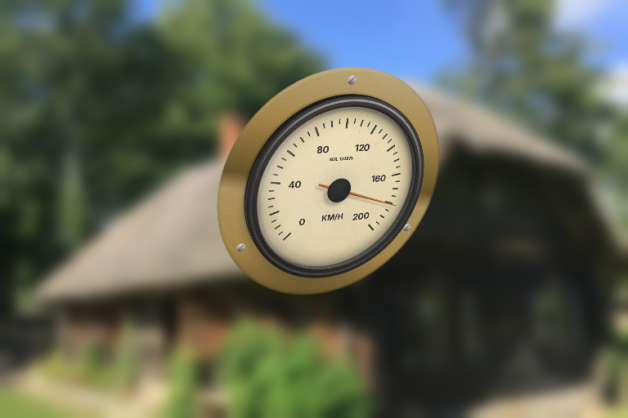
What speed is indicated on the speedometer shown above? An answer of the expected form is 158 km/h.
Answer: 180 km/h
